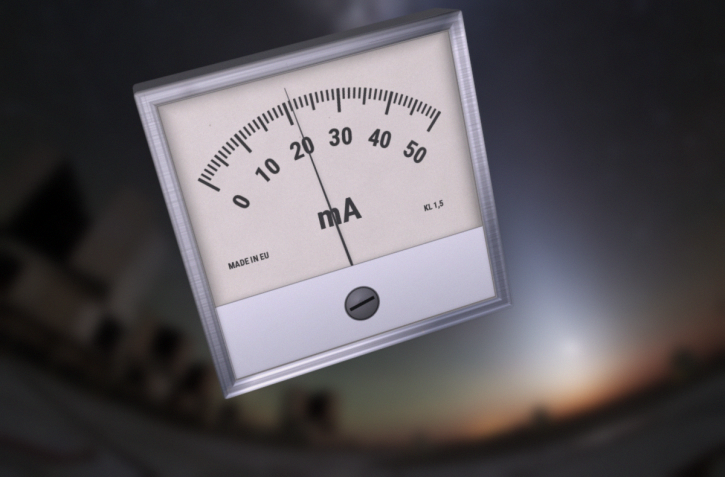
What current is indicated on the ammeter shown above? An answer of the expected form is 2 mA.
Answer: 21 mA
